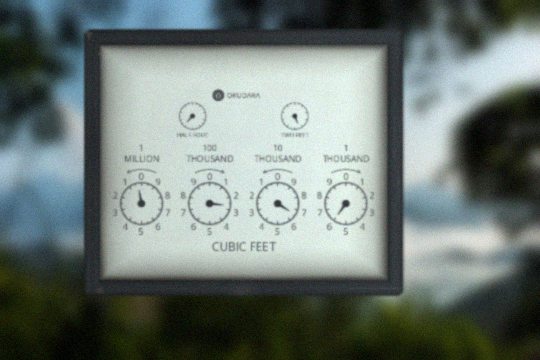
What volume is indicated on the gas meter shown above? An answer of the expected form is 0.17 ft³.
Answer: 26600 ft³
